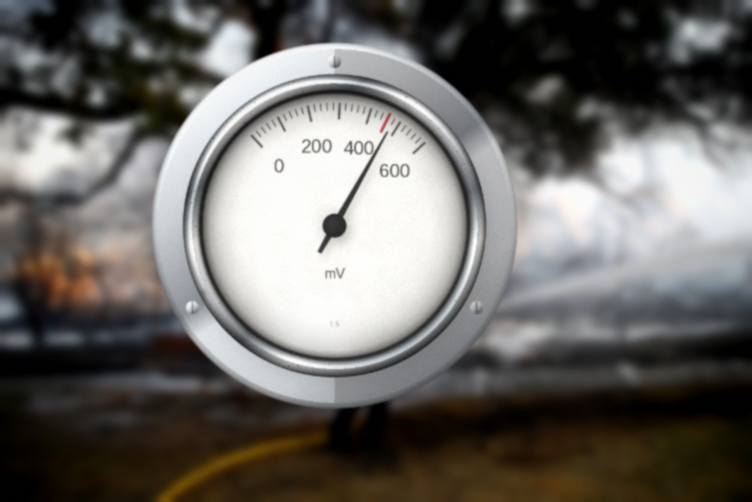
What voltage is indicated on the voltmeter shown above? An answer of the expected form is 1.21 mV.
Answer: 480 mV
